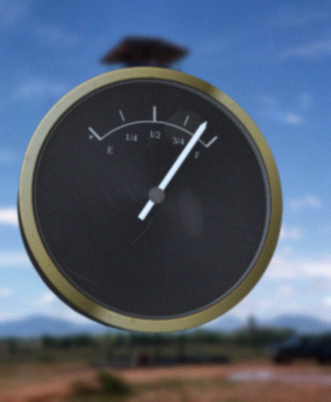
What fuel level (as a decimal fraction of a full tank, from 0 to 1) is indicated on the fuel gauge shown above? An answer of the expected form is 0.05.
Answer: 0.875
